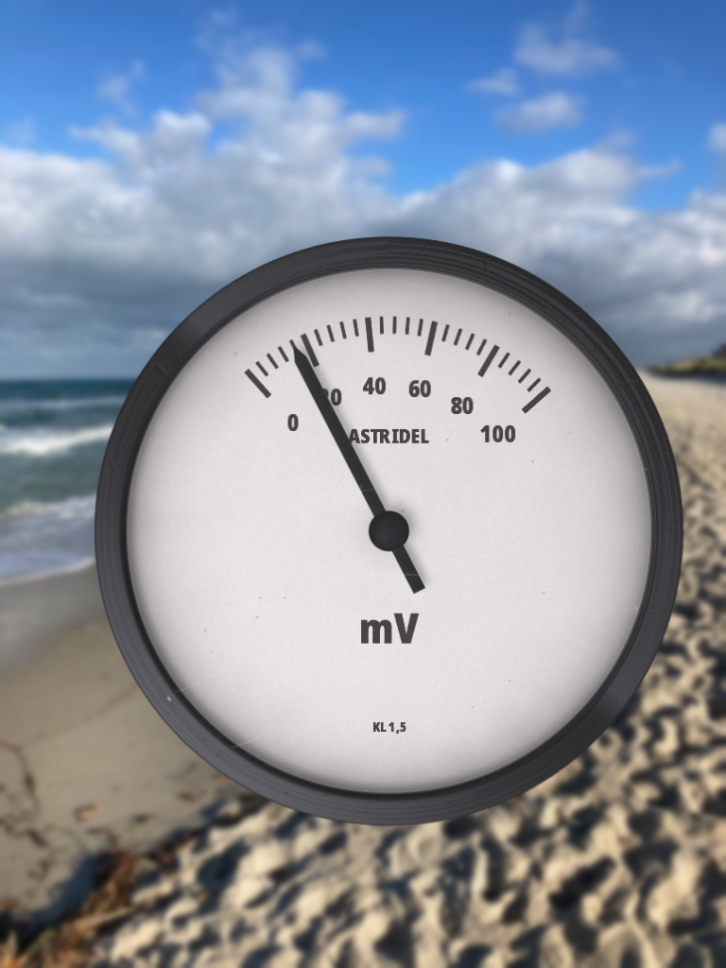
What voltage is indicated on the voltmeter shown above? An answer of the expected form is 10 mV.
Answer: 16 mV
